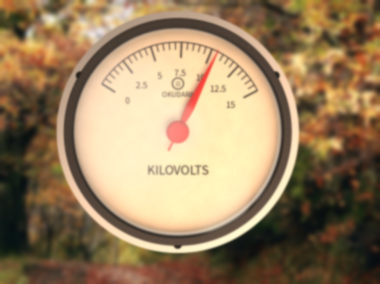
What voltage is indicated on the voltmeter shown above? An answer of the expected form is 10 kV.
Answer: 10.5 kV
